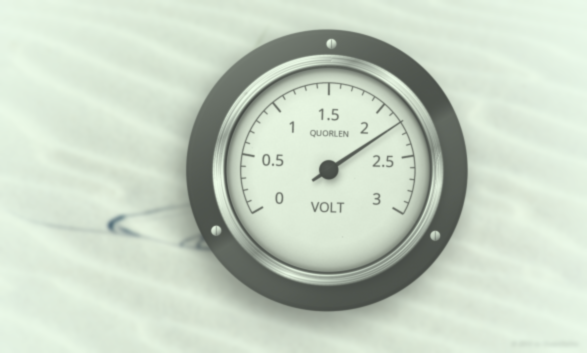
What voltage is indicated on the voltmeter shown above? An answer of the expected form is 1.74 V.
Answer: 2.2 V
